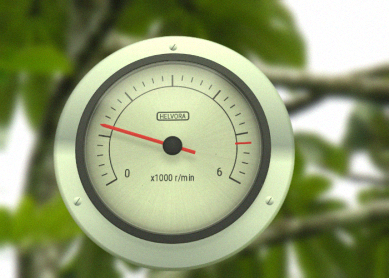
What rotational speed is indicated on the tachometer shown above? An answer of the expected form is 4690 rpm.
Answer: 1200 rpm
